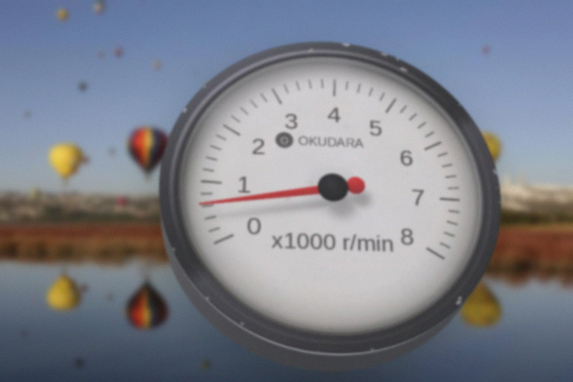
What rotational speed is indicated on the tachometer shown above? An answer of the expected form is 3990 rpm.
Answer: 600 rpm
